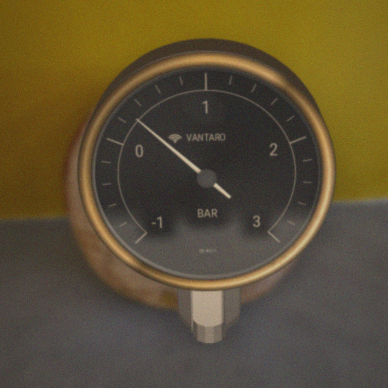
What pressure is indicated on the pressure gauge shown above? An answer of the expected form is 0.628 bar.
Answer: 0.3 bar
